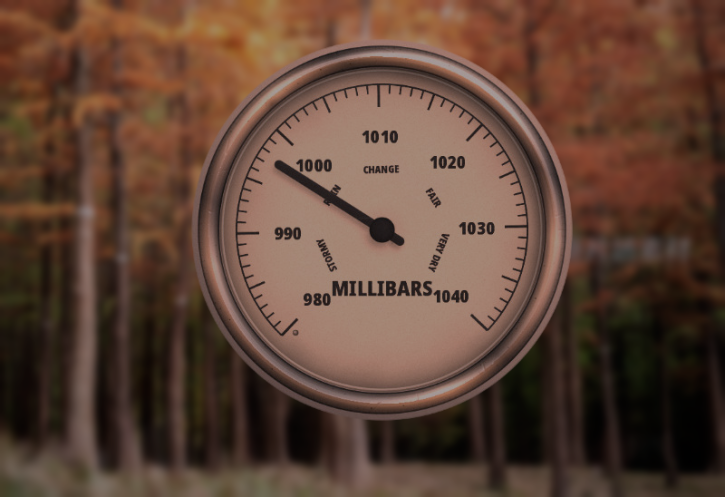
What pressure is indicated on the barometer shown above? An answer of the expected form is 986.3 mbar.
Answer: 997.5 mbar
